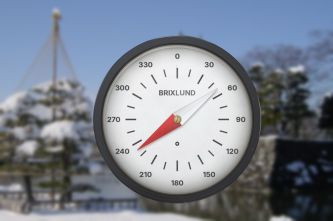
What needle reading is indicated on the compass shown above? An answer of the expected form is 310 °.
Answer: 232.5 °
